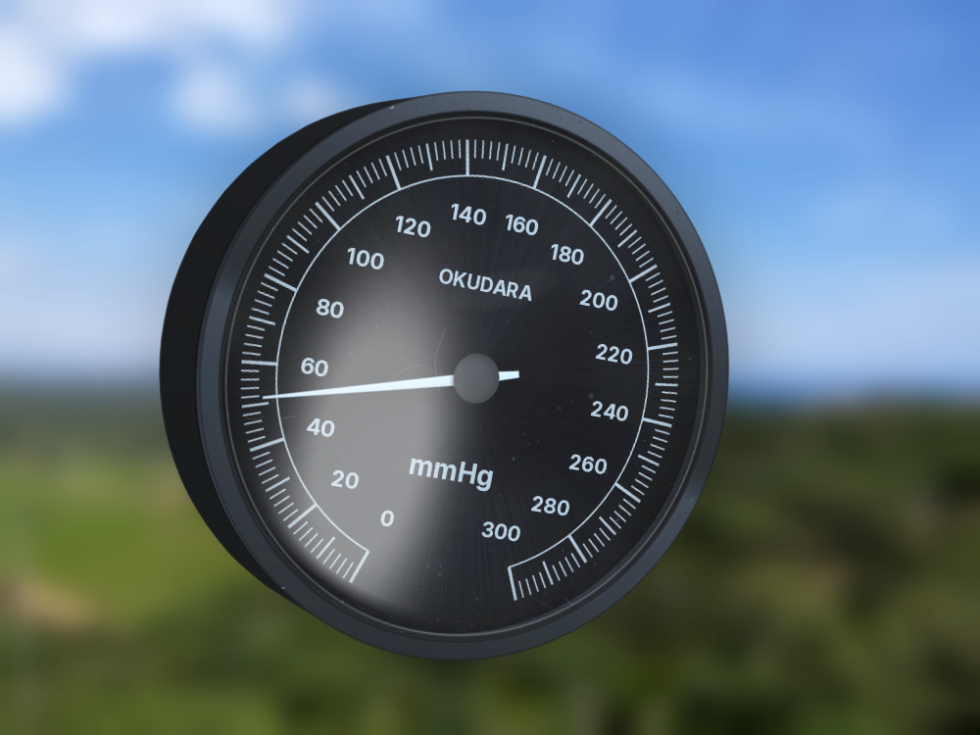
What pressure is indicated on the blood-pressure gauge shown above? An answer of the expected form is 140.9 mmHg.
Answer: 52 mmHg
